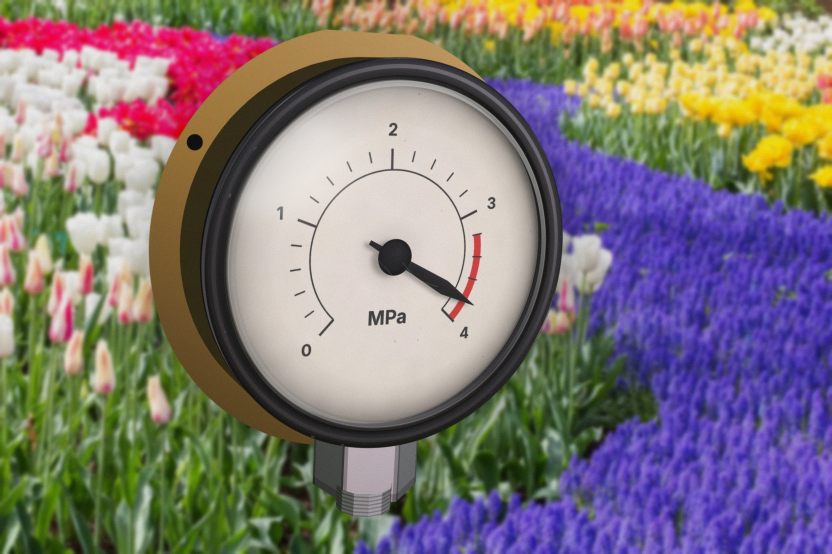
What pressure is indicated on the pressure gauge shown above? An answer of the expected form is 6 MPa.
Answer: 3.8 MPa
